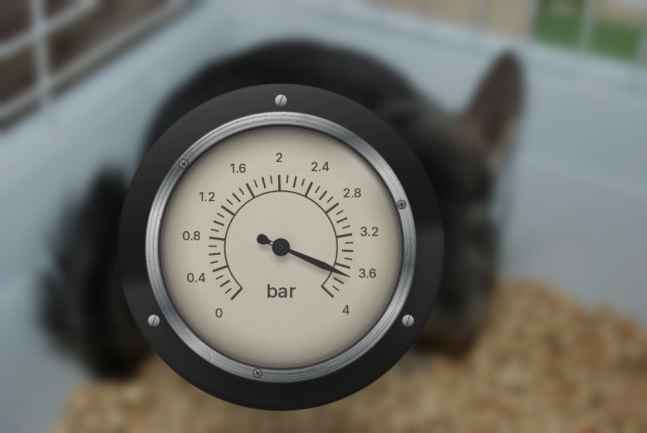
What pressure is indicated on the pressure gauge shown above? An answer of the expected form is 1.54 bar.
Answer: 3.7 bar
